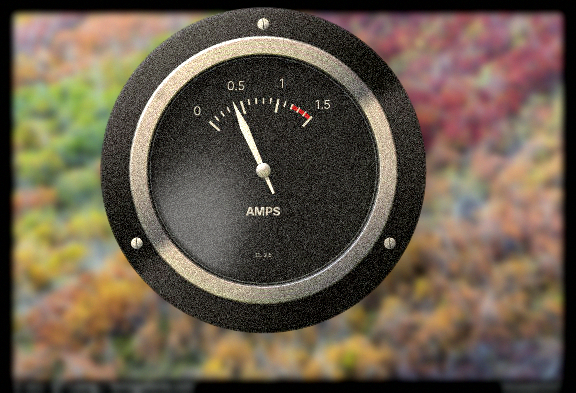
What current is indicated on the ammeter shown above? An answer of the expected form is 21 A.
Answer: 0.4 A
